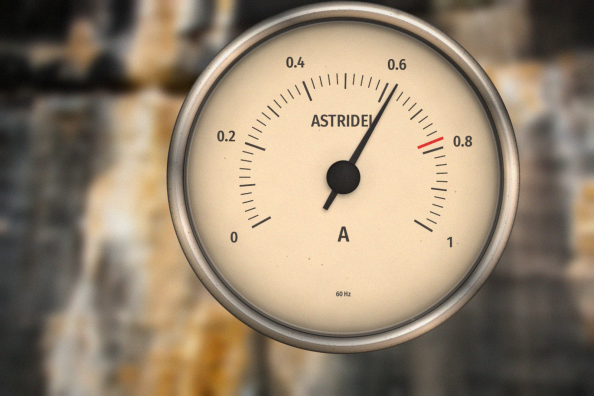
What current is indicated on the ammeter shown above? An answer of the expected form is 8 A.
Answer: 0.62 A
